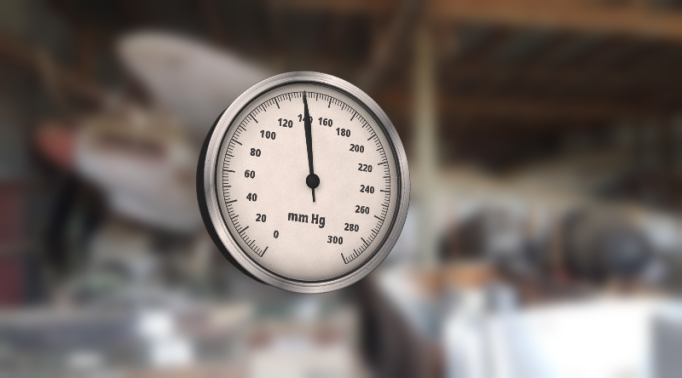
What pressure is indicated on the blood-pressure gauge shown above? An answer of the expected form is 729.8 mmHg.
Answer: 140 mmHg
